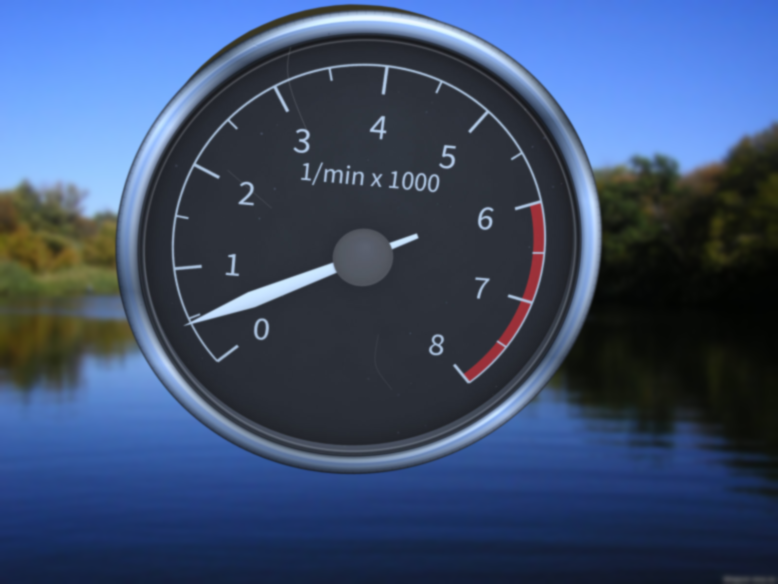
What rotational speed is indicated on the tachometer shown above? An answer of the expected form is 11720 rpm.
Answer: 500 rpm
